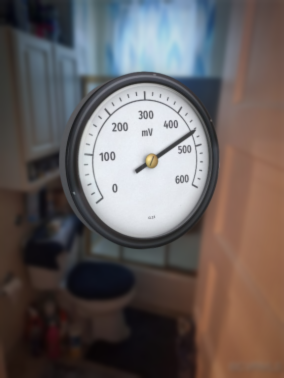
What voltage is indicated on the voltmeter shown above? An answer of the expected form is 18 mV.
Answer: 460 mV
